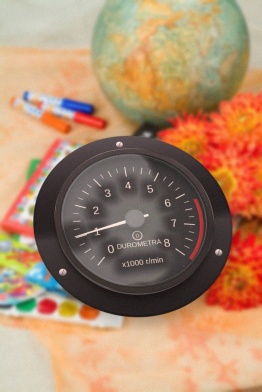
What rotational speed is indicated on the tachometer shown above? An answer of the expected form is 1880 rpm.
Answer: 1000 rpm
